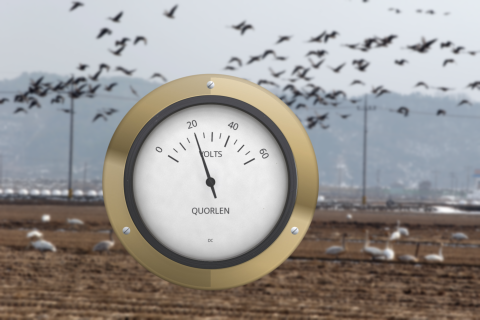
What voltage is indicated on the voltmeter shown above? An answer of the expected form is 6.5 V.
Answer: 20 V
